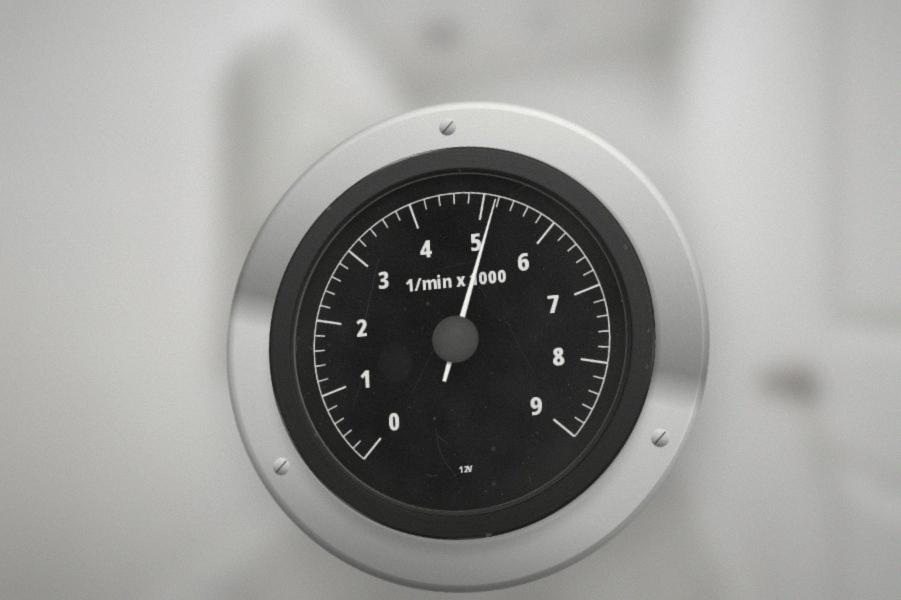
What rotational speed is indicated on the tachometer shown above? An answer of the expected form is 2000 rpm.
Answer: 5200 rpm
